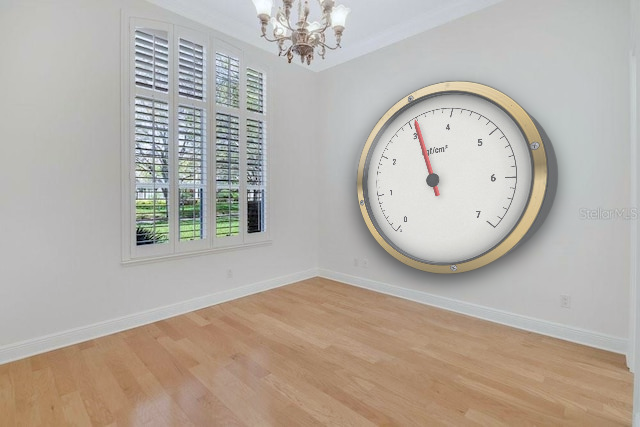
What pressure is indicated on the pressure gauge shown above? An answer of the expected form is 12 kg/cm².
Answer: 3.2 kg/cm²
